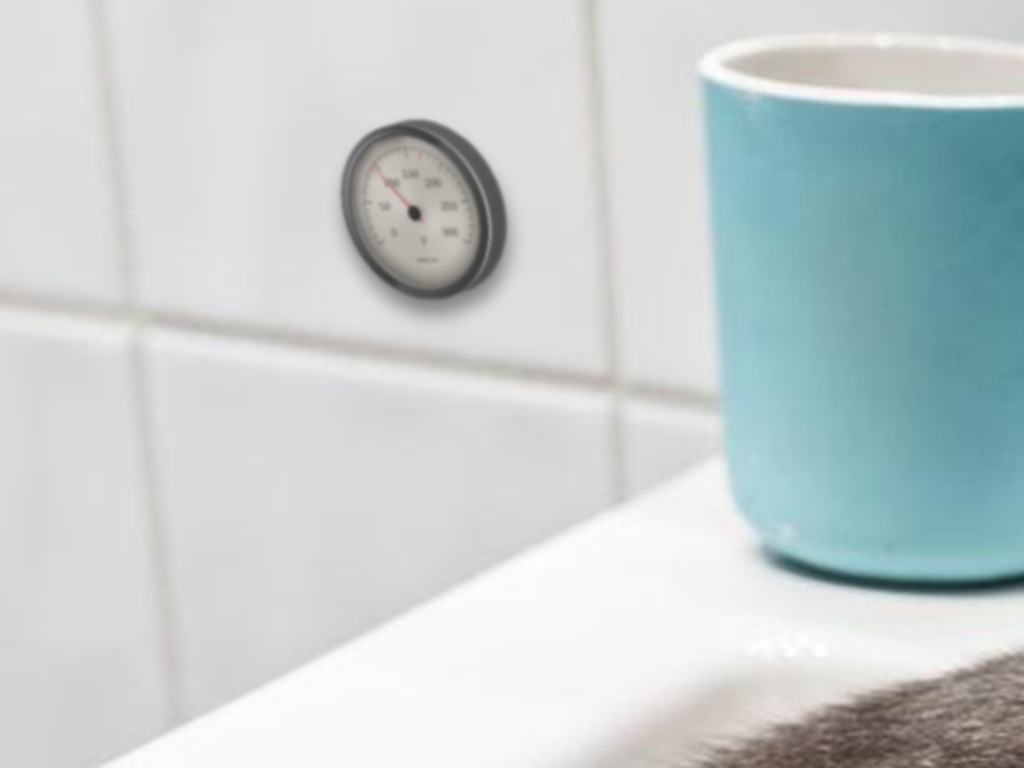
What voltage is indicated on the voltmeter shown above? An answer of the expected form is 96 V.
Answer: 100 V
